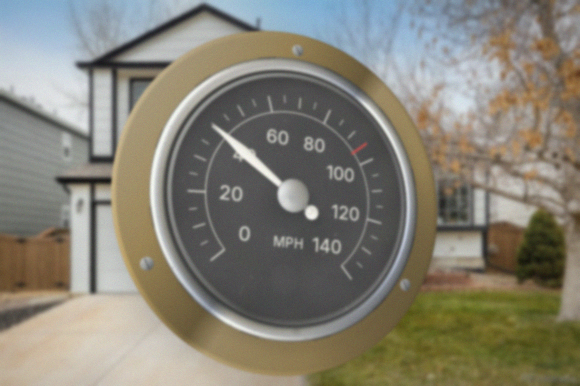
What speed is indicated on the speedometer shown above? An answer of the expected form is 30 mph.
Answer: 40 mph
